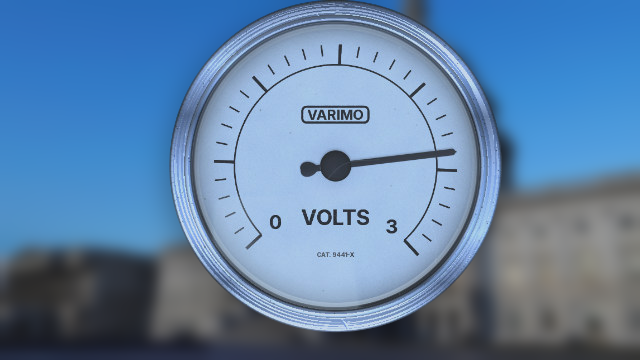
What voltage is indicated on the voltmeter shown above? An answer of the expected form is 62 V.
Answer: 2.4 V
